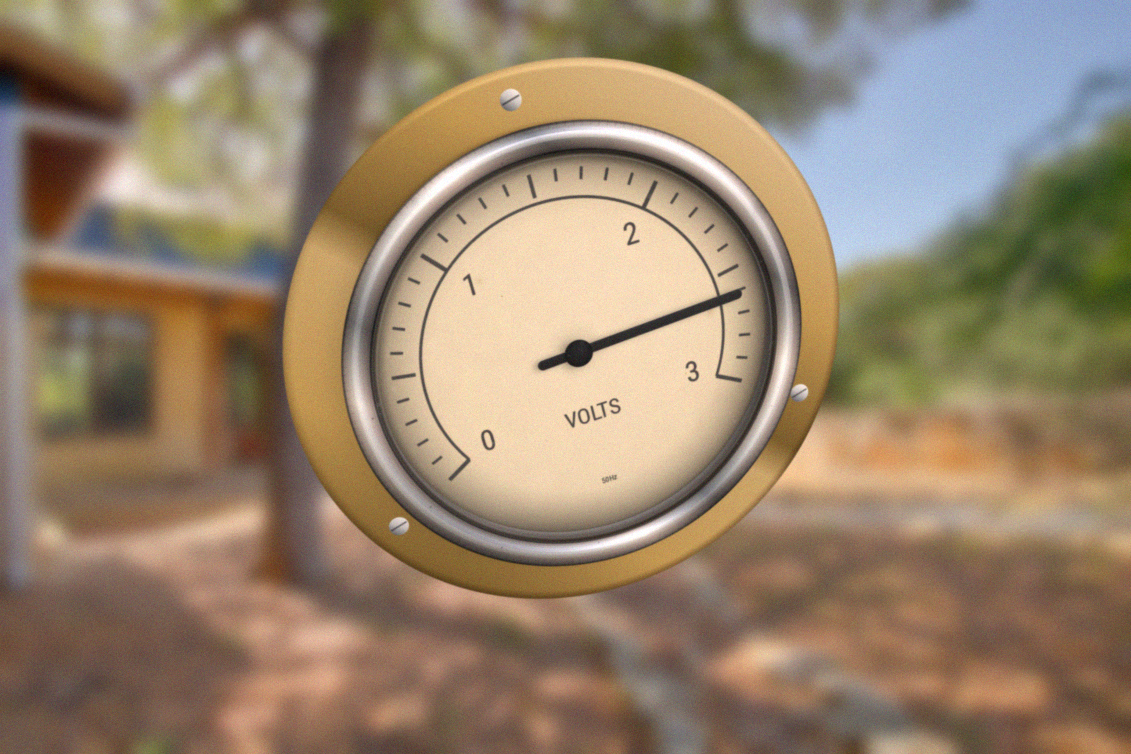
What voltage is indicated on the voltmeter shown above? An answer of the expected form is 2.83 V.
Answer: 2.6 V
